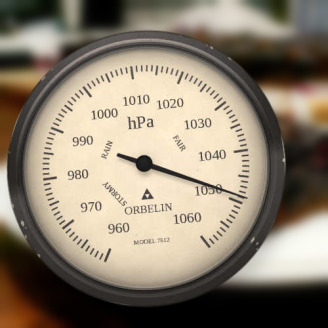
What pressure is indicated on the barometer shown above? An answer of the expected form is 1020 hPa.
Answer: 1049 hPa
